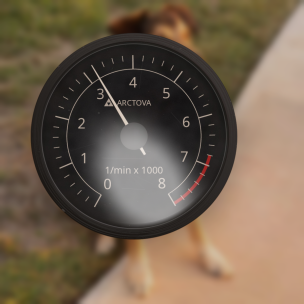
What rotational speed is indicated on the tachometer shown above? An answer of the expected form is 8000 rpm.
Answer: 3200 rpm
